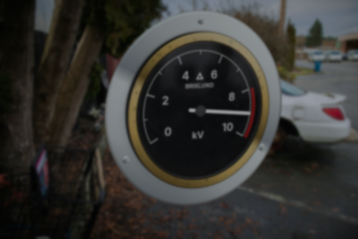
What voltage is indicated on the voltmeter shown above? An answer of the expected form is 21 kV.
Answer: 9 kV
